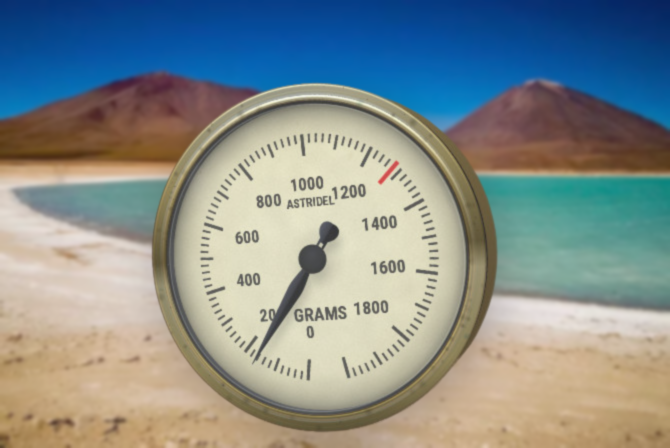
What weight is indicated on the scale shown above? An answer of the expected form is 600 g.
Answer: 160 g
